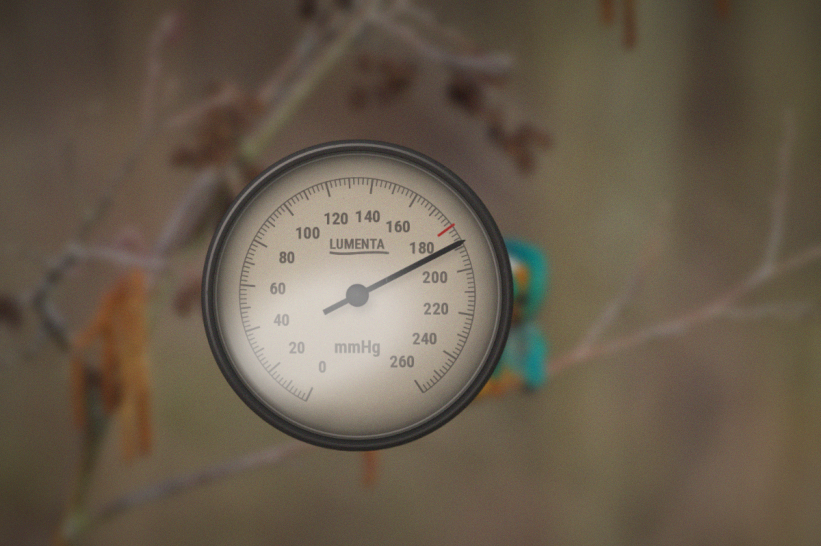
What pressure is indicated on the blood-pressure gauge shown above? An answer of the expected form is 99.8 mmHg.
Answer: 188 mmHg
